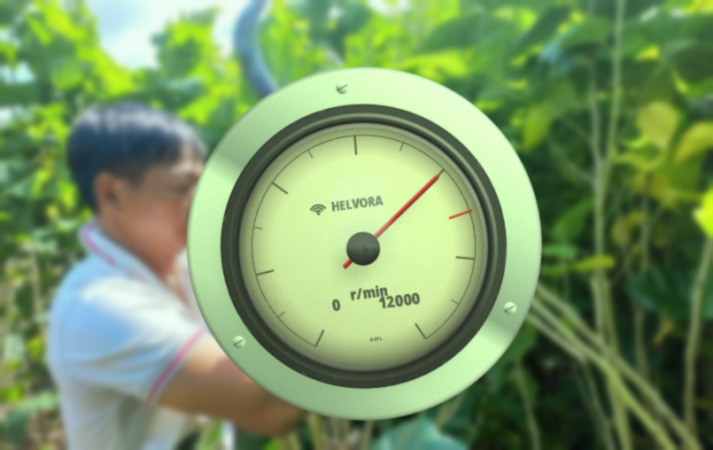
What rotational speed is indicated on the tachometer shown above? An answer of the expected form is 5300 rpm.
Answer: 8000 rpm
